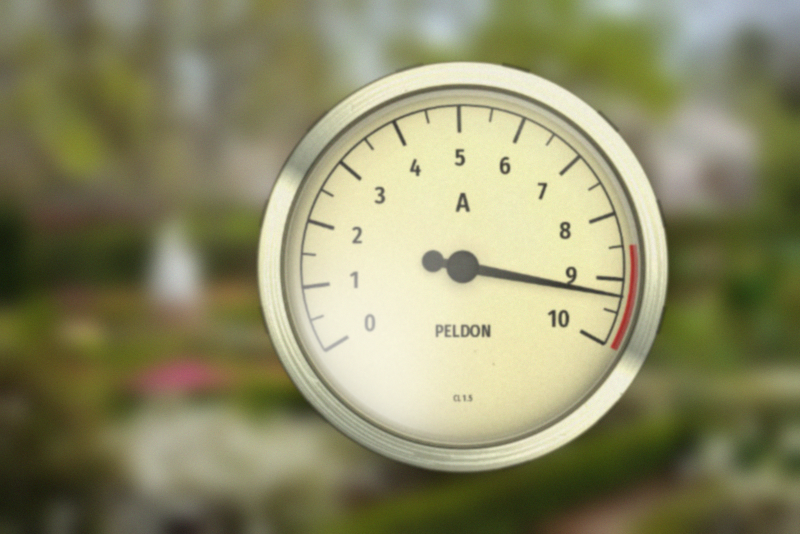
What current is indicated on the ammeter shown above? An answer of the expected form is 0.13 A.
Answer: 9.25 A
